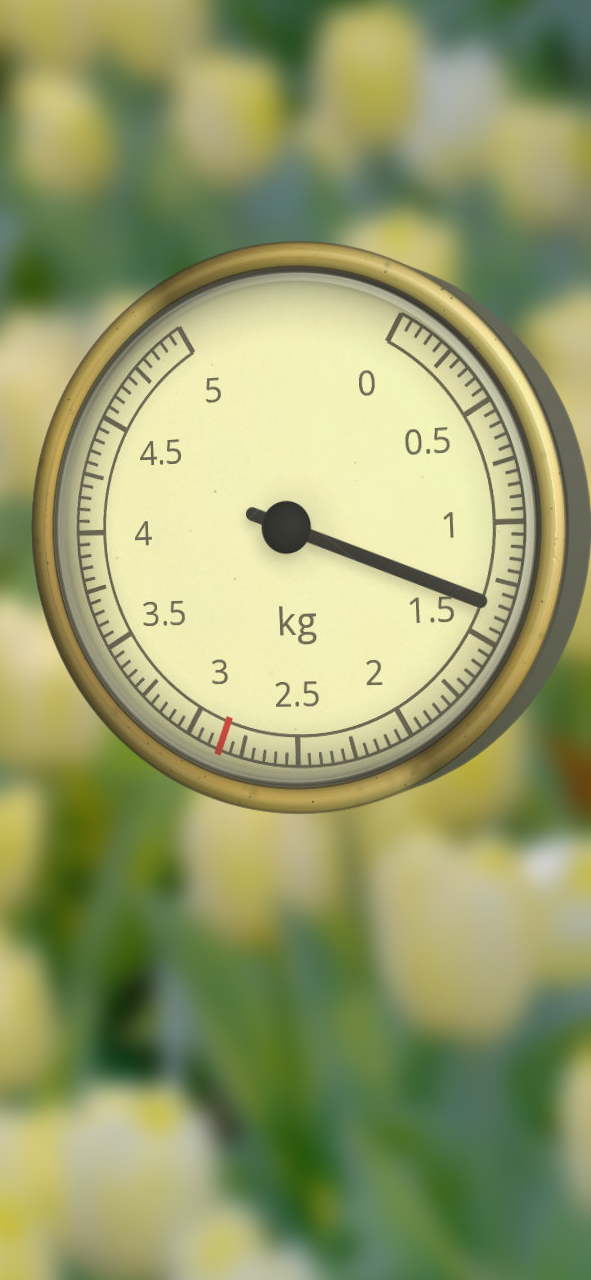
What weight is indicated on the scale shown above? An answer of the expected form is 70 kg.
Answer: 1.35 kg
